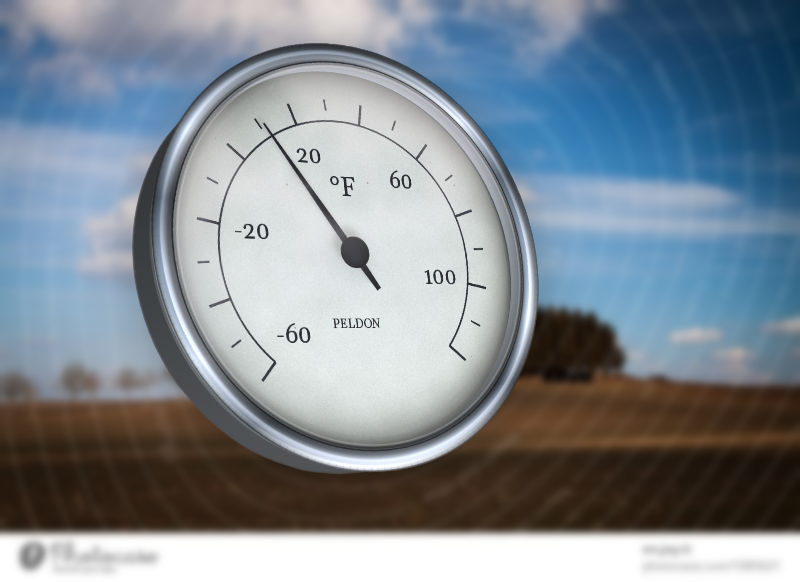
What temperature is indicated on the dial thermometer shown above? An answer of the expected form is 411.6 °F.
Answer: 10 °F
